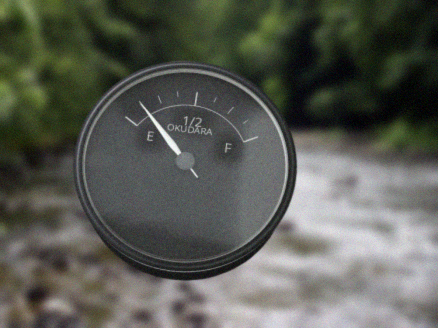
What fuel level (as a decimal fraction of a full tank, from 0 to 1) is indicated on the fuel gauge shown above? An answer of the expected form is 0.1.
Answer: 0.125
